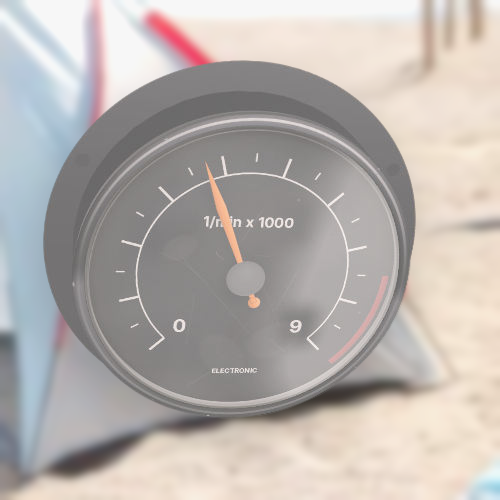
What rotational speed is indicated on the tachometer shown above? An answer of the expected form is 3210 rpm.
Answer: 3750 rpm
